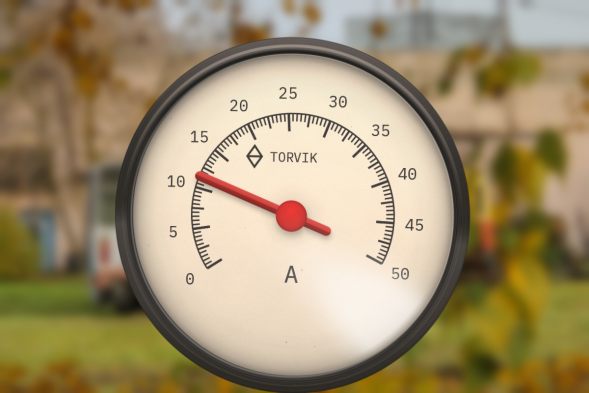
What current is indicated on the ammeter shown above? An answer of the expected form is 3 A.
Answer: 11.5 A
